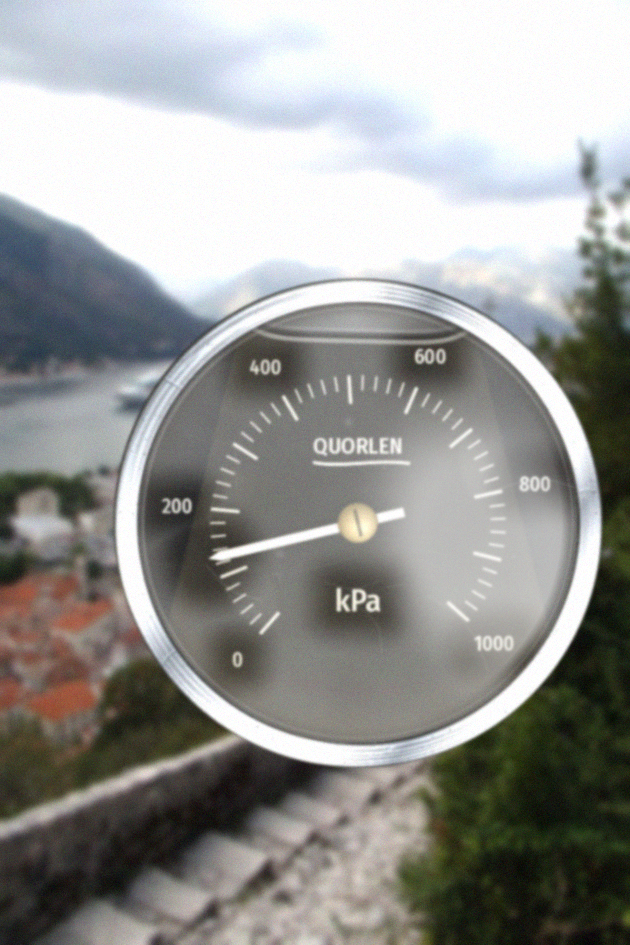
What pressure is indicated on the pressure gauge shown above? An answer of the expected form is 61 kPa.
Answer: 130 kPa
